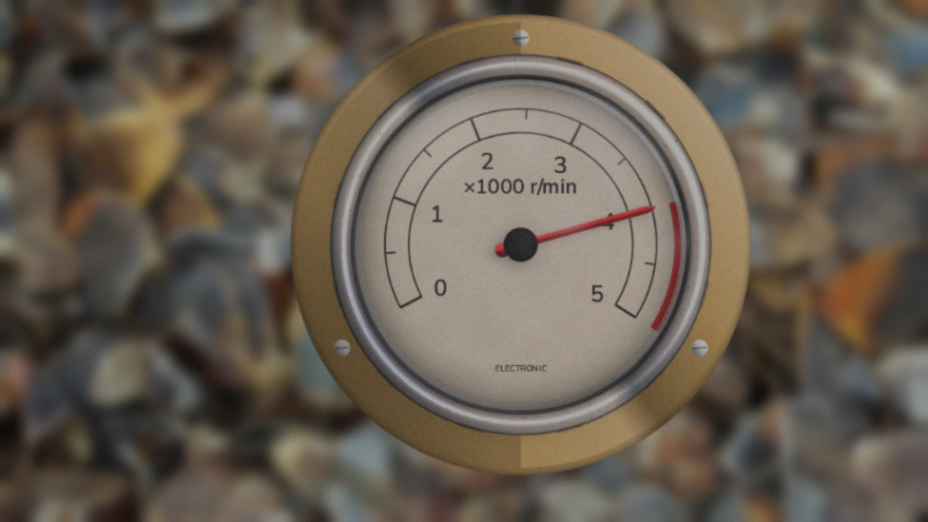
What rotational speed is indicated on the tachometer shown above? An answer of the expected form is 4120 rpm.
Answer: 4000 rpm
